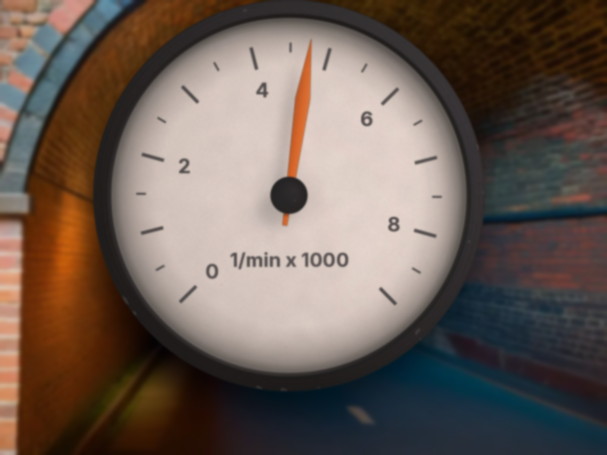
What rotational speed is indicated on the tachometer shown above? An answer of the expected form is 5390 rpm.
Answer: 4750 rpm
